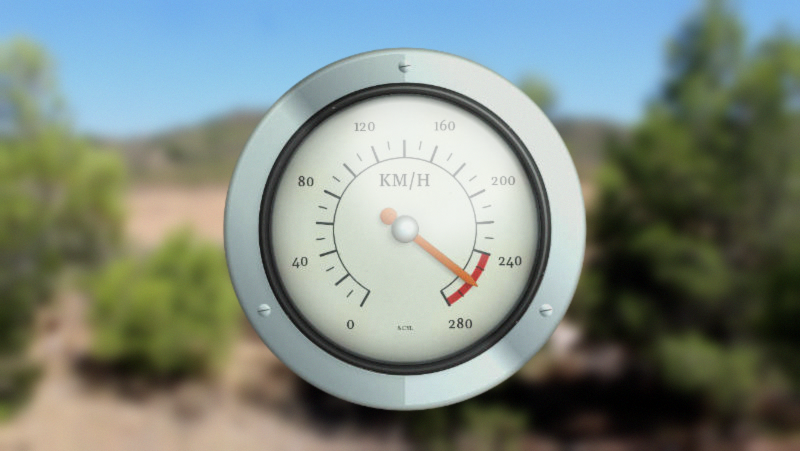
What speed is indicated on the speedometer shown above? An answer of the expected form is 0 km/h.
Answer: 260 km/h
